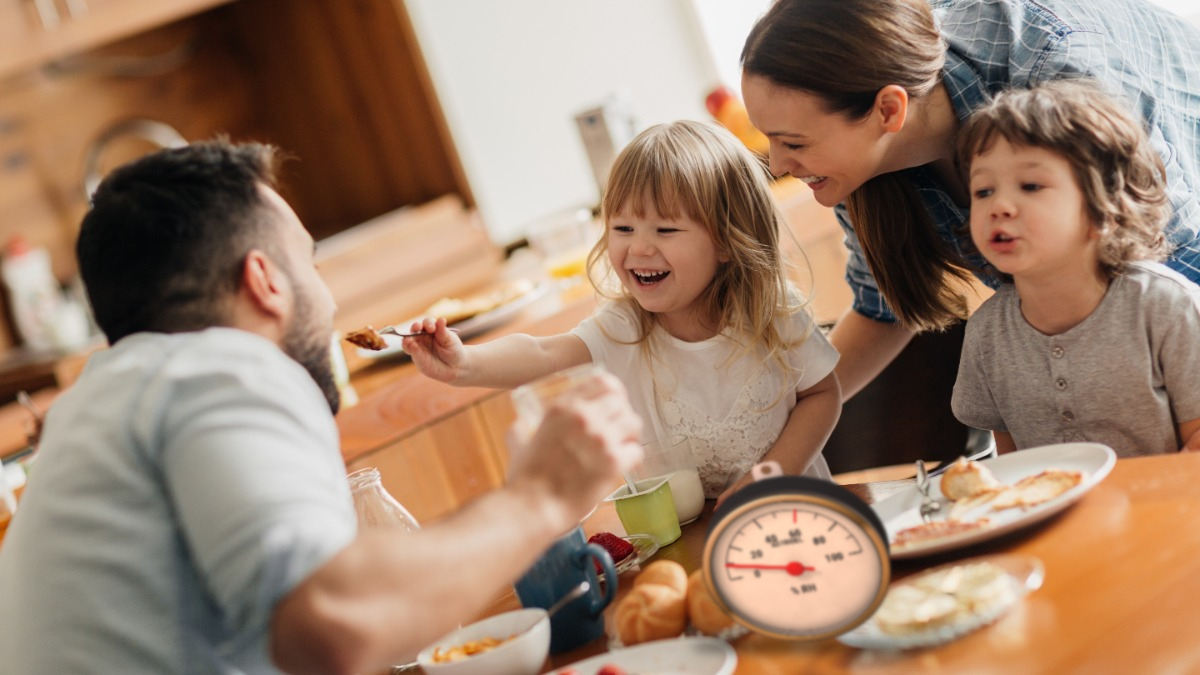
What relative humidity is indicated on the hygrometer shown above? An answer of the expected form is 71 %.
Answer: 10 %
